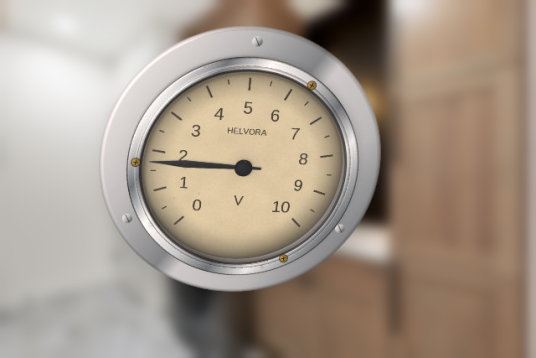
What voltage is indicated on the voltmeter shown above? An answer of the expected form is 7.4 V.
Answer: 1.75 V
